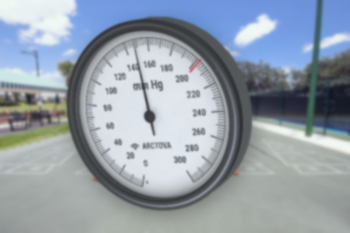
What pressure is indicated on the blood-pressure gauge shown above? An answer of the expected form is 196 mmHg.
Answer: 150 mmHg
